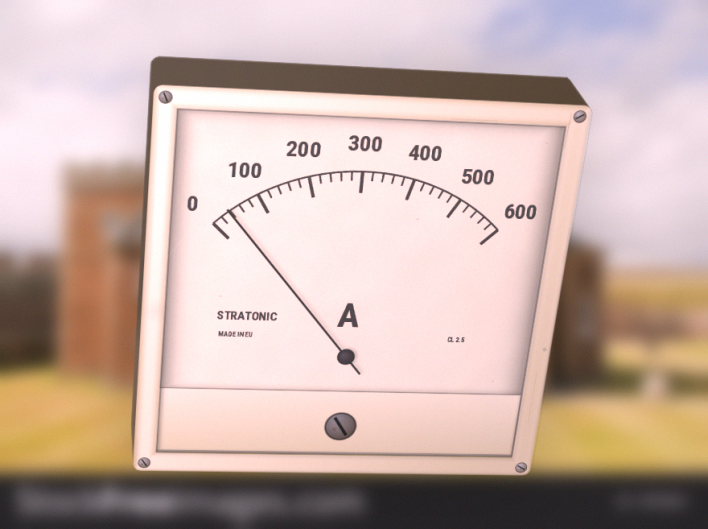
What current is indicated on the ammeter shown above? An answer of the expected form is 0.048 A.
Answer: 40 A
